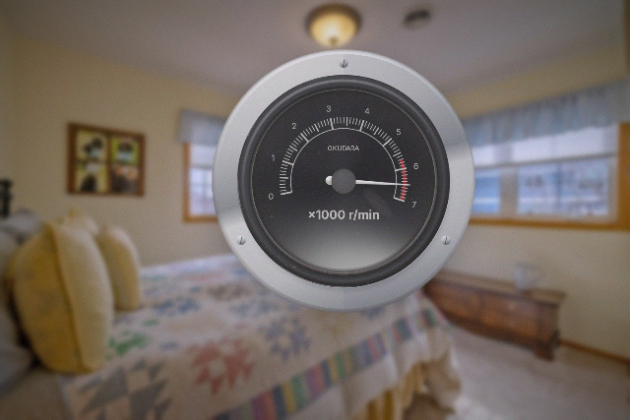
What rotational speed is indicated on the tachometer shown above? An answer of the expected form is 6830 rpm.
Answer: 6500 rpm
